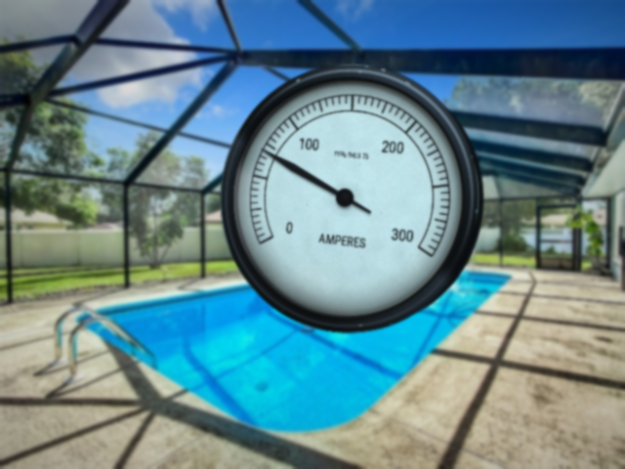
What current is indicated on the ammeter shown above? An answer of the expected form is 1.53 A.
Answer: 70 A
